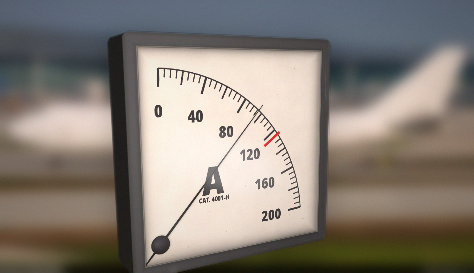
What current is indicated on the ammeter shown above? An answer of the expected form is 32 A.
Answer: 95 A
